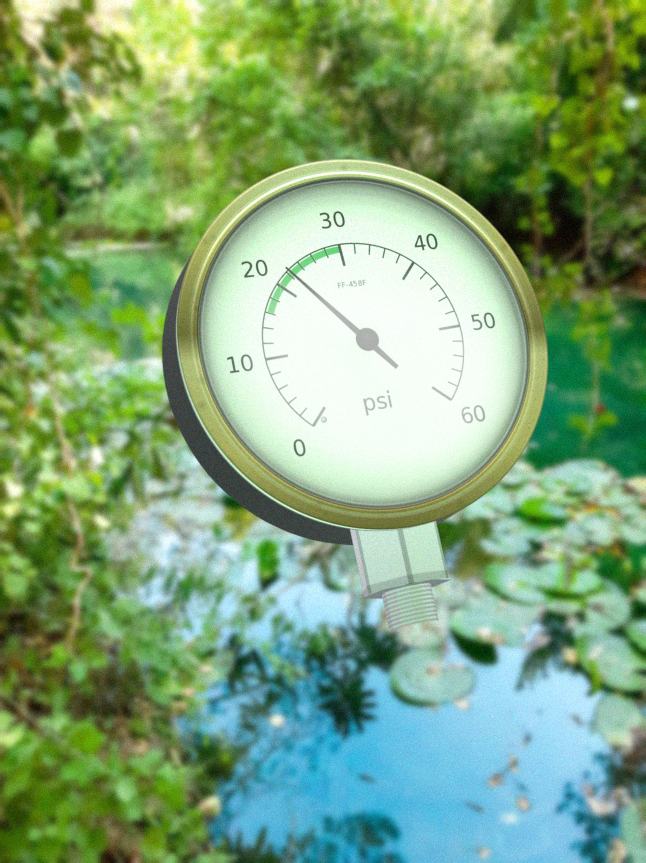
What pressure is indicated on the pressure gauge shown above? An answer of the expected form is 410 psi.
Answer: 22 psi
